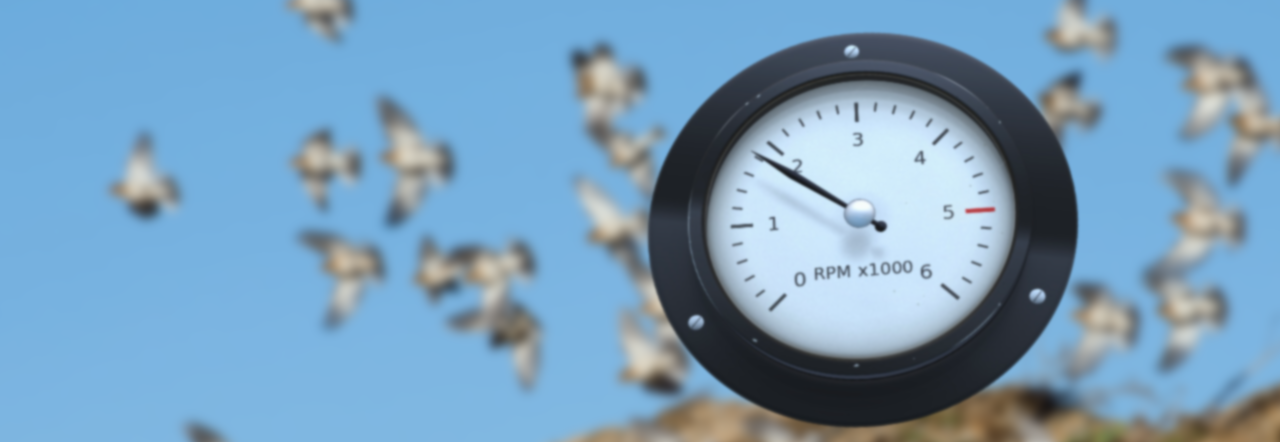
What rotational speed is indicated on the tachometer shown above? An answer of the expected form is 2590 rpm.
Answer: 1800 rpm
